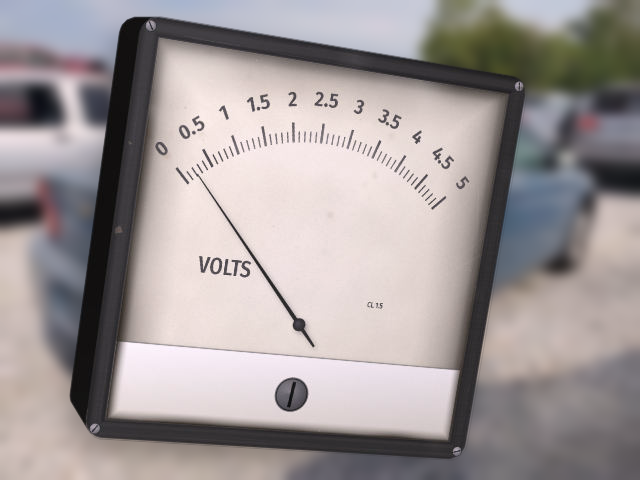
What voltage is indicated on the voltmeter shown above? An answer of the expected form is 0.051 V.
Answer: 0.2 V
